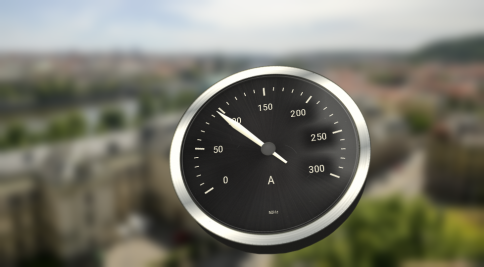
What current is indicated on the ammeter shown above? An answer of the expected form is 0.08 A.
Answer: 95 A
